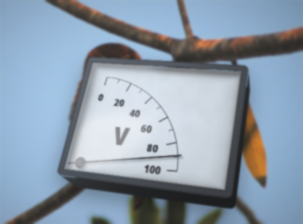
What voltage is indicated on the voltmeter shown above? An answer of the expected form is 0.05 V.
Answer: 90 V
